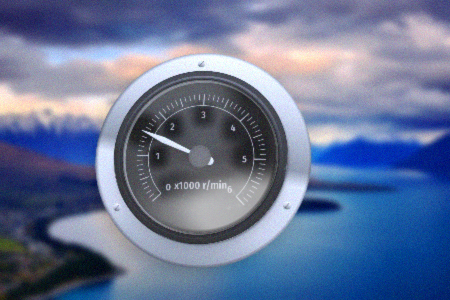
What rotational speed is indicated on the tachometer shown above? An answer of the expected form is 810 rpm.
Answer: 1500 rpm
